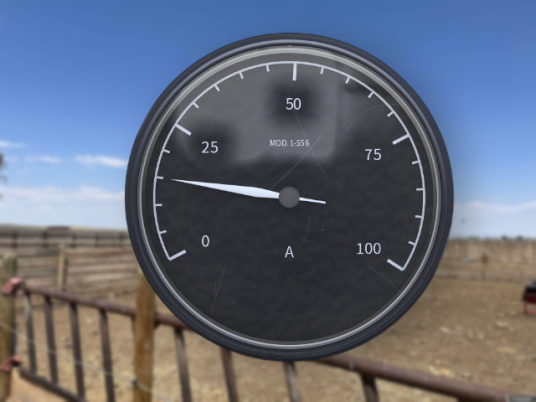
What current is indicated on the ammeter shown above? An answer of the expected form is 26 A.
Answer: 15 A
